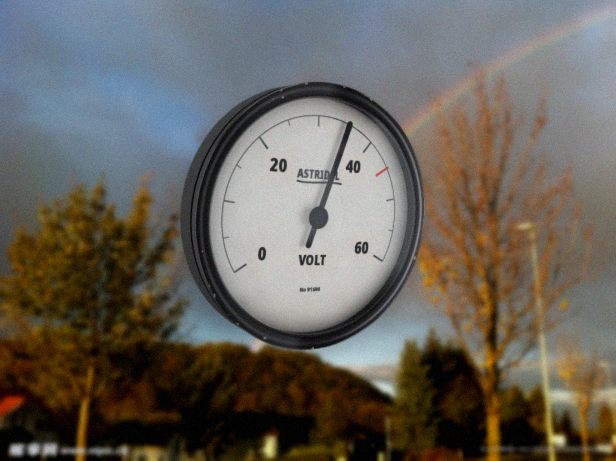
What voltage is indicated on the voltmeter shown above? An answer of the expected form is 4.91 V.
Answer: 35 V
